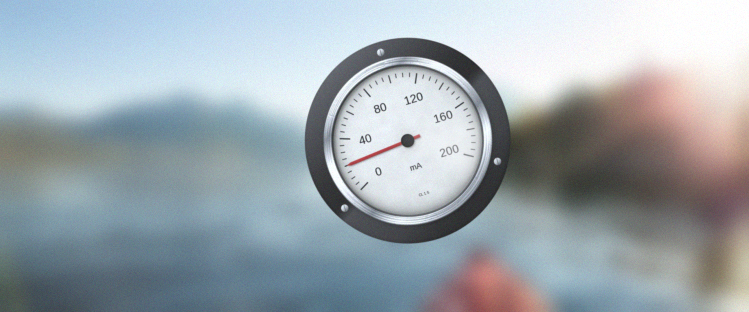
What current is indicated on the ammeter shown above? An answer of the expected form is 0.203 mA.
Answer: 20 mA
